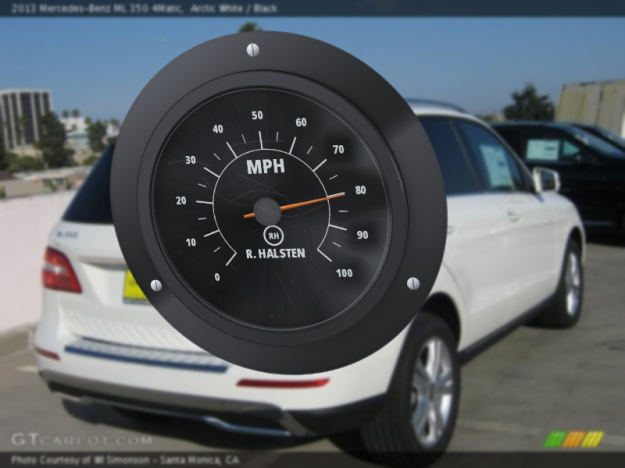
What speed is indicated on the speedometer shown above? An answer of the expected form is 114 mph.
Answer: 80 mph
